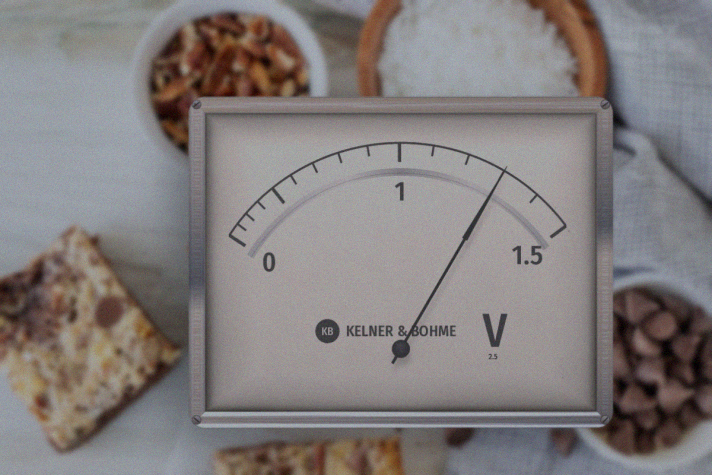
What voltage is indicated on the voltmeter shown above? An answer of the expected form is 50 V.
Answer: 1.3 V
